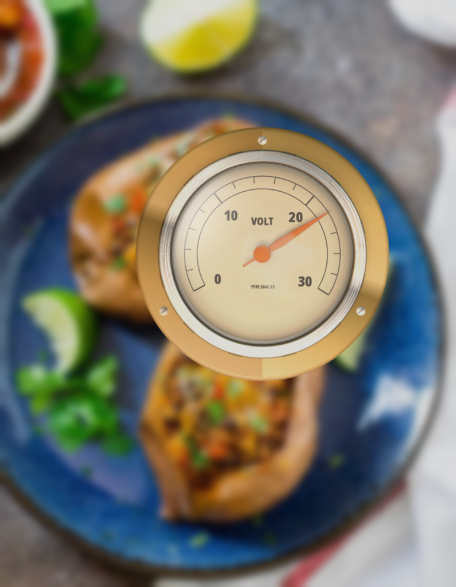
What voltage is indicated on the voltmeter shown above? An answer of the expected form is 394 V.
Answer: 22 V
